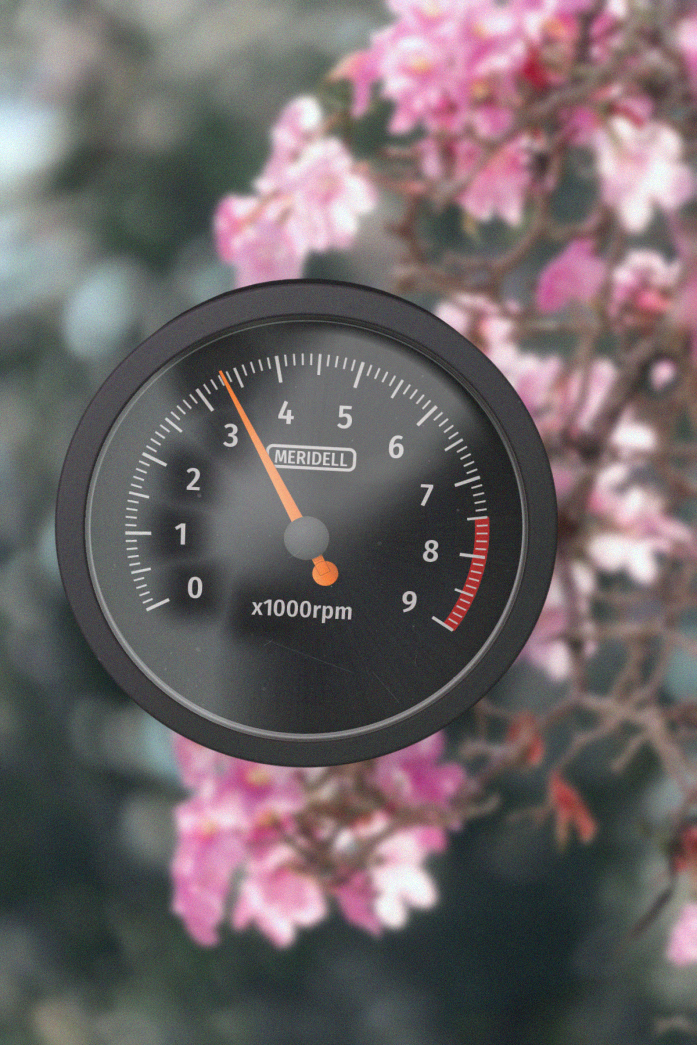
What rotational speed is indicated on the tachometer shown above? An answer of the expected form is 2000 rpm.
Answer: 3350 rpm
